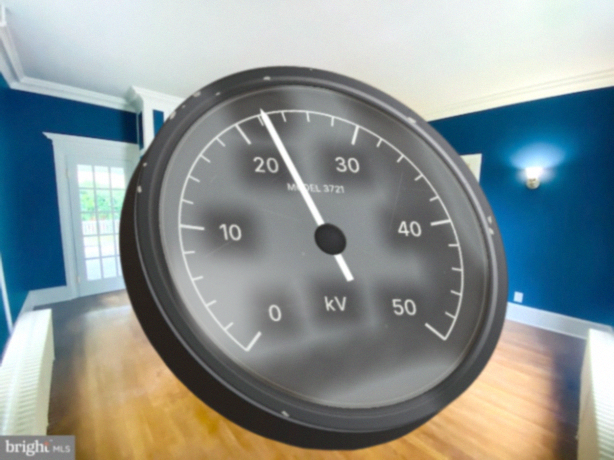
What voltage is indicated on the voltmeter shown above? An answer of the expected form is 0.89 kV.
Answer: 22 kV
